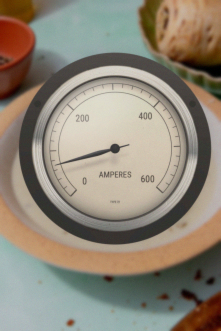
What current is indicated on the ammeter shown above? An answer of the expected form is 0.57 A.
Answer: 70 A
